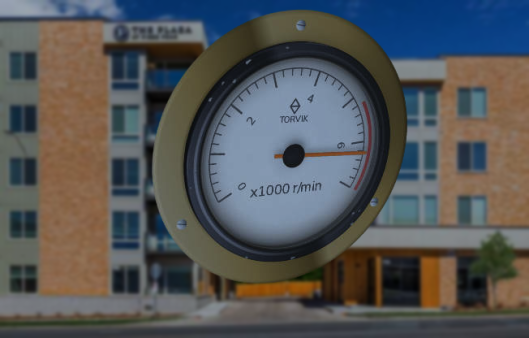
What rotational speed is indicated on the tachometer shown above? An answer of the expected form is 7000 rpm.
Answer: 6200 rpm
